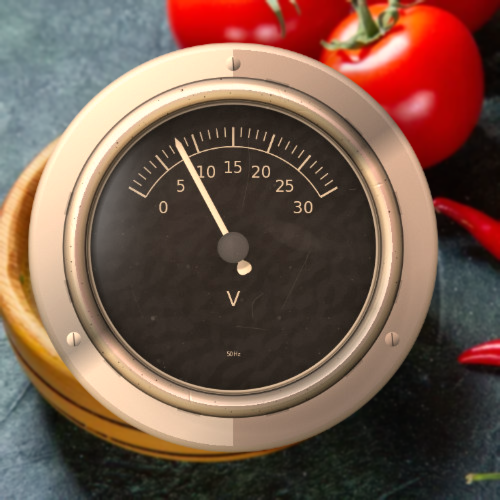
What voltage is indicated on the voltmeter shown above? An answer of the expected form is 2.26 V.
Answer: 8 V
